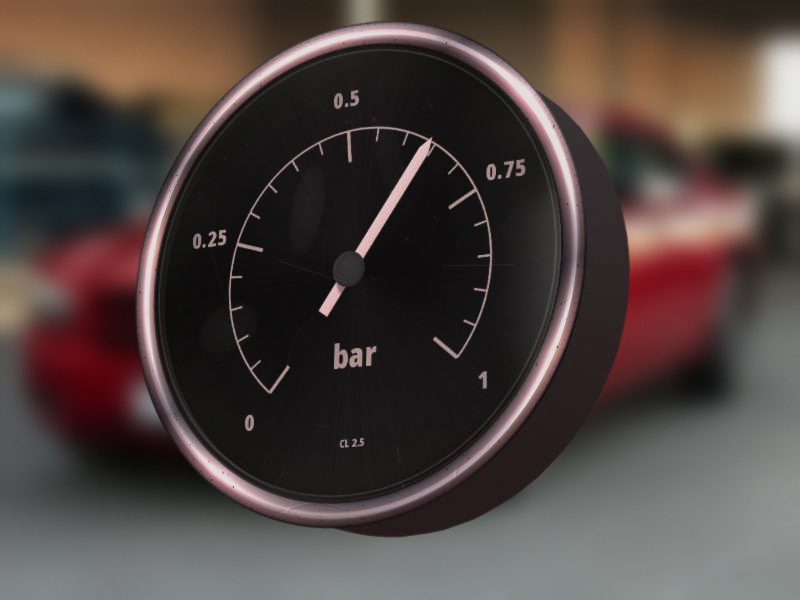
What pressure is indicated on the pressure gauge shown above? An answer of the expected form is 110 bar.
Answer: 0.65 bar
